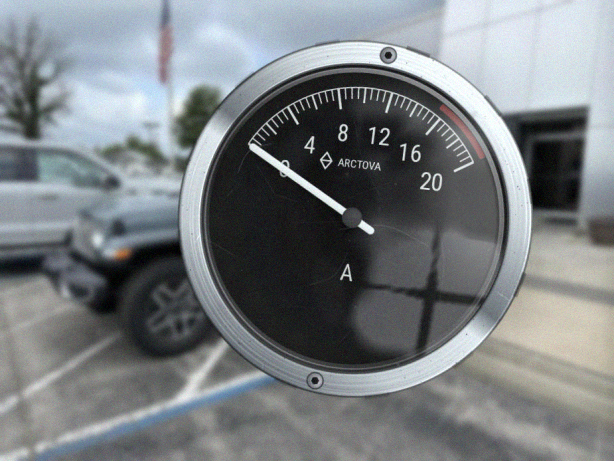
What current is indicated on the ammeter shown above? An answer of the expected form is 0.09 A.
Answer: 0 A
